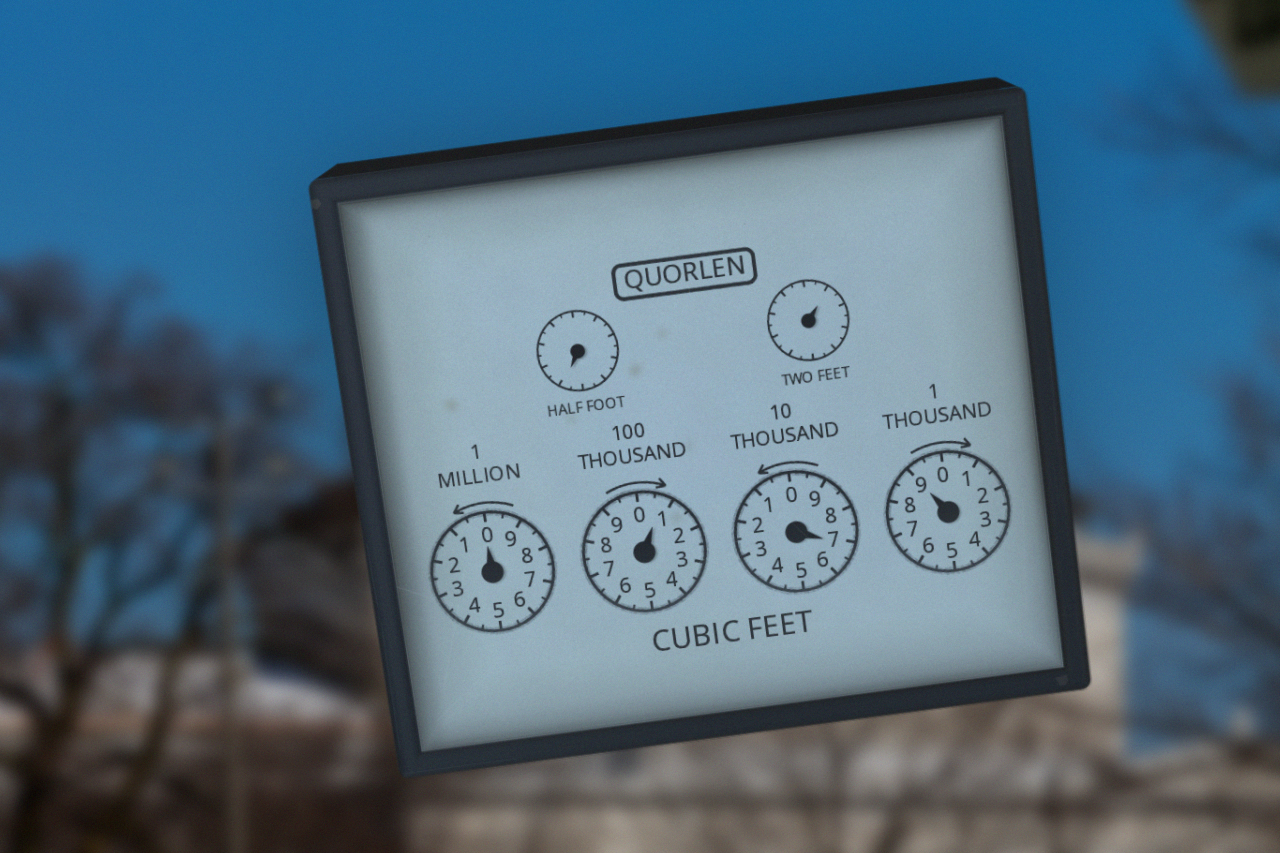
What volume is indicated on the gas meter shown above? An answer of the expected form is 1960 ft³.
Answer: 6900 ft³
